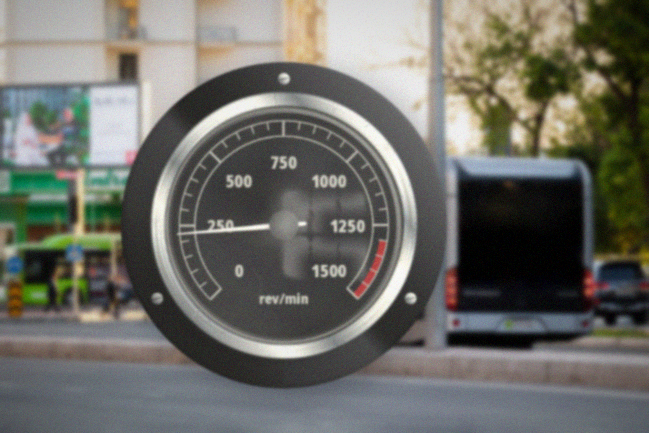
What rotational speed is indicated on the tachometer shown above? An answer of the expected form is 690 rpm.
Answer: 225 rpm
